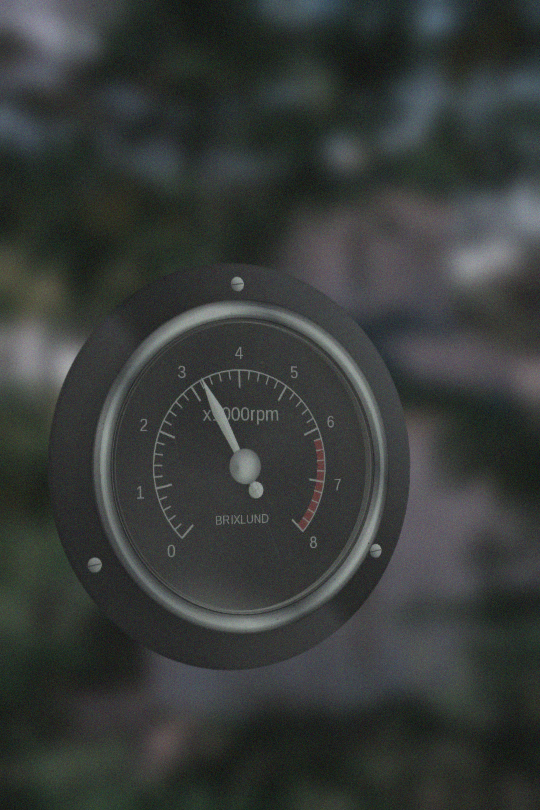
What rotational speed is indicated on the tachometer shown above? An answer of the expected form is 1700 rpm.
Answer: 3200 rpm
